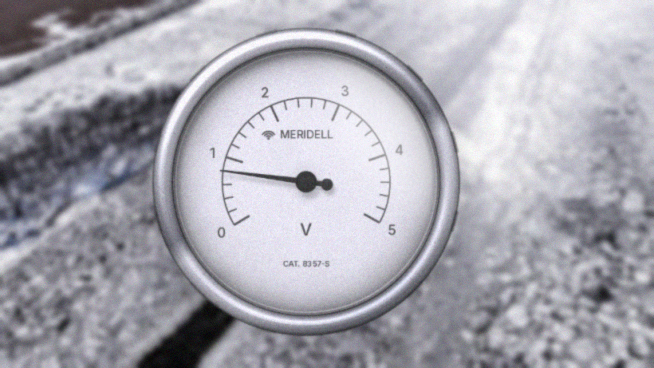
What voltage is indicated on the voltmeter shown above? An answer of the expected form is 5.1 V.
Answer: 0.8 V
